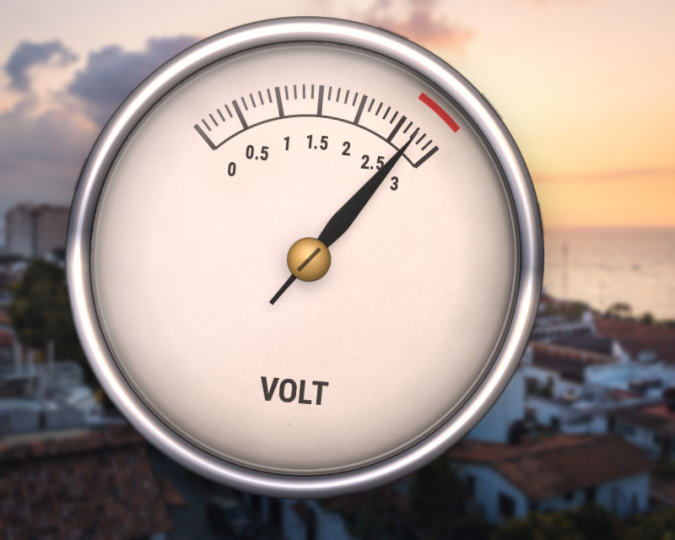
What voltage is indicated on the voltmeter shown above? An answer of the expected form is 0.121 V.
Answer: 2.7 V
